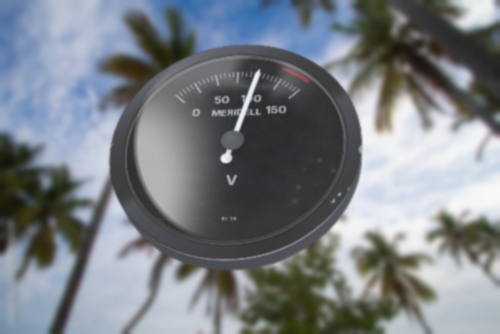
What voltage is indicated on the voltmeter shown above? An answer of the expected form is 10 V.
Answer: 100 V
